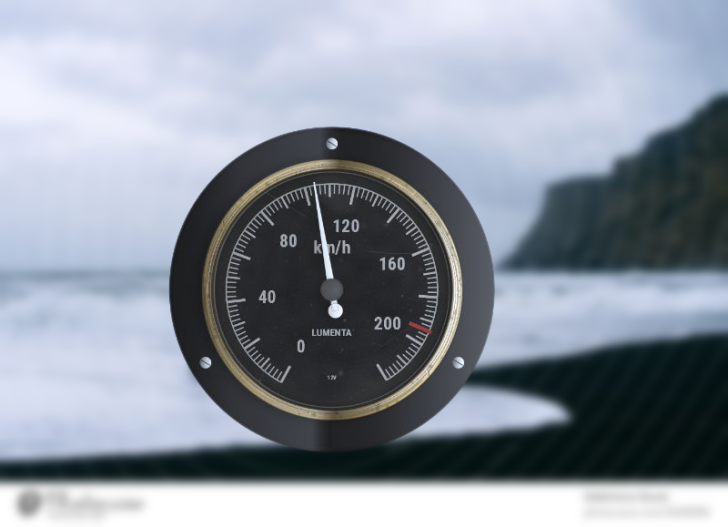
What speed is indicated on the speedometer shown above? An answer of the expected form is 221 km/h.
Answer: 104 km/h
